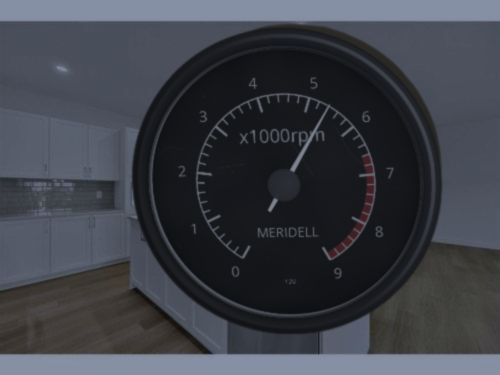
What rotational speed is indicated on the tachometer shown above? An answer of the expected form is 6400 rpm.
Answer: 5400 rpm
